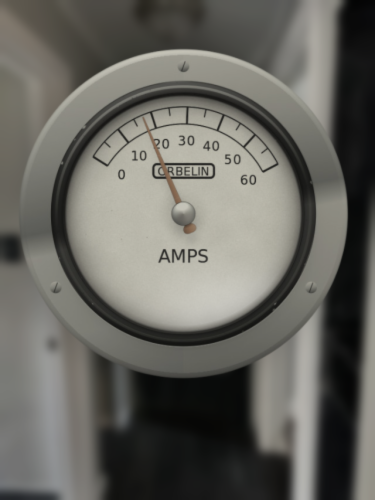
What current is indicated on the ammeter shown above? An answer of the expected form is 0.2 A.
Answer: 17.5 A
